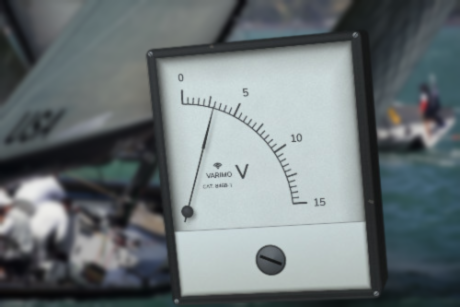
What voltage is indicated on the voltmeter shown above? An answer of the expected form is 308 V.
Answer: 3 V
